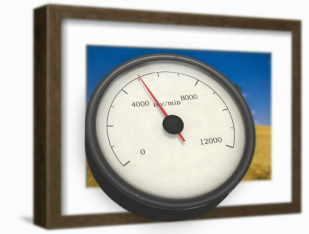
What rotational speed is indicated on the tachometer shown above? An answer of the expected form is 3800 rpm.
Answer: 5000 rpm
